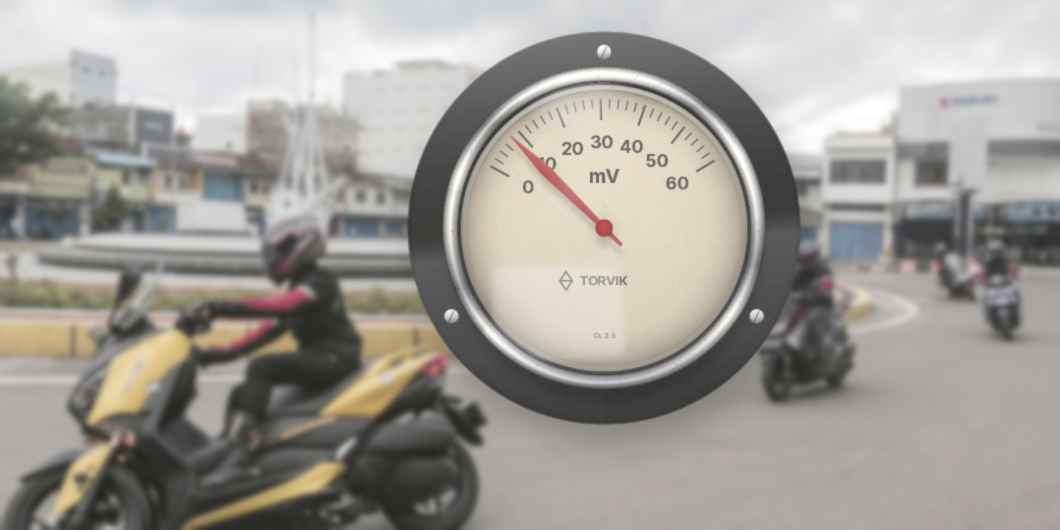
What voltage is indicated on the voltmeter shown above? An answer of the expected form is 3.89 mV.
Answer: 8 mV
